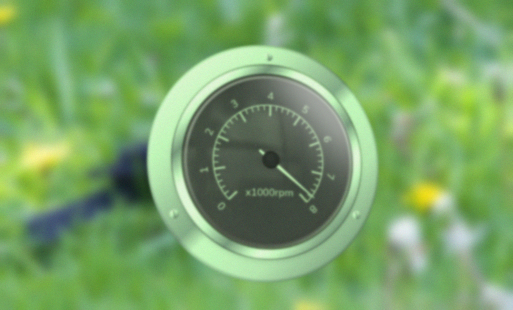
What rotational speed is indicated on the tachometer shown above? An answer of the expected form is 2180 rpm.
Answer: 7800 rpm
